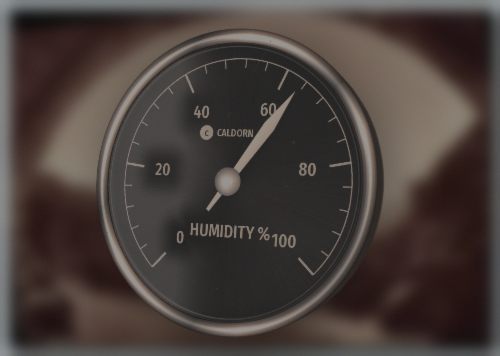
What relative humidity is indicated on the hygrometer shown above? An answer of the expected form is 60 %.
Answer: 64 %
